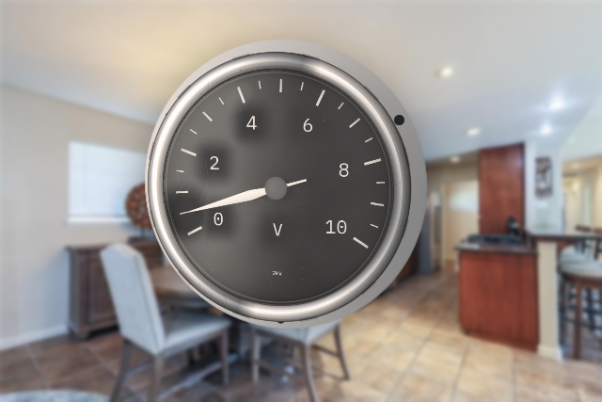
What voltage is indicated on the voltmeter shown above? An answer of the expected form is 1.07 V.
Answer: 0.5 V
